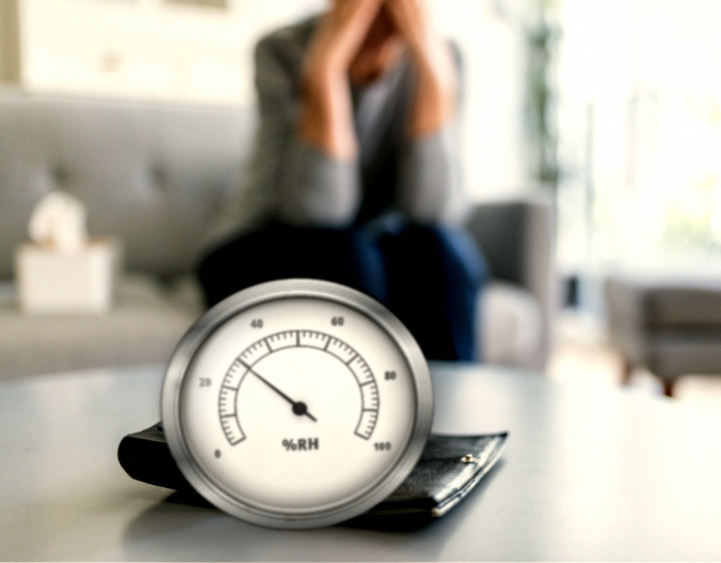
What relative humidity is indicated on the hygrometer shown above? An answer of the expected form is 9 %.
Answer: 30 %
